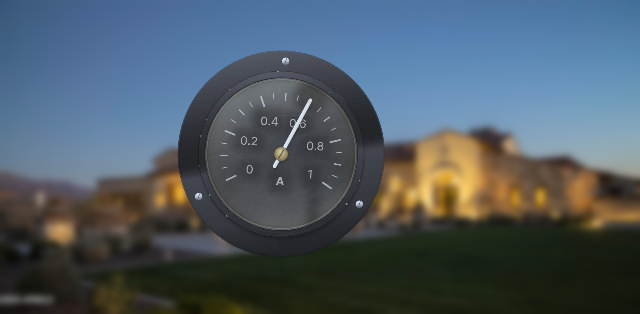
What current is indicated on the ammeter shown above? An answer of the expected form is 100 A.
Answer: 0.6 A
